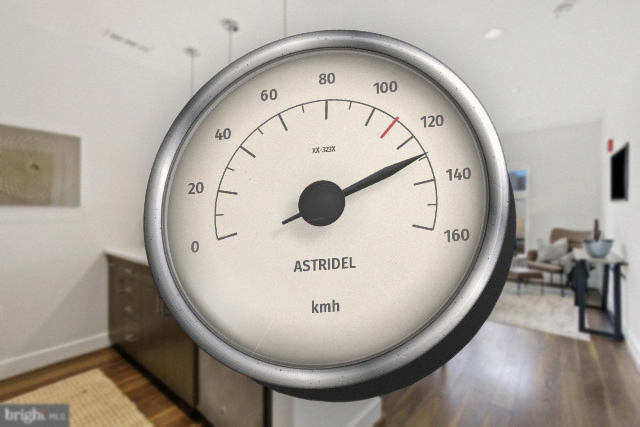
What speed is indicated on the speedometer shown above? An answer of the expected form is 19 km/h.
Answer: 130 km/h
